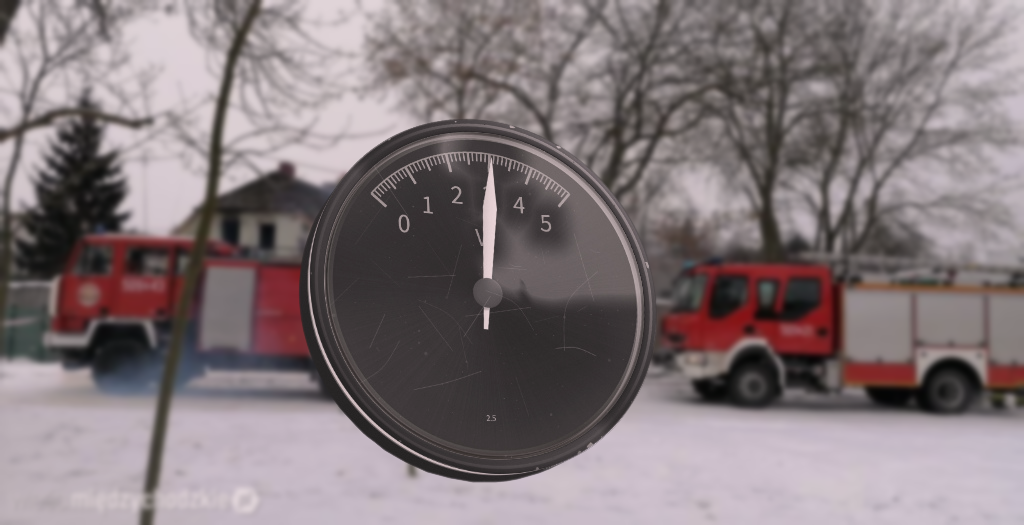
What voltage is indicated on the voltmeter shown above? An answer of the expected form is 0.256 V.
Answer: 3 V
